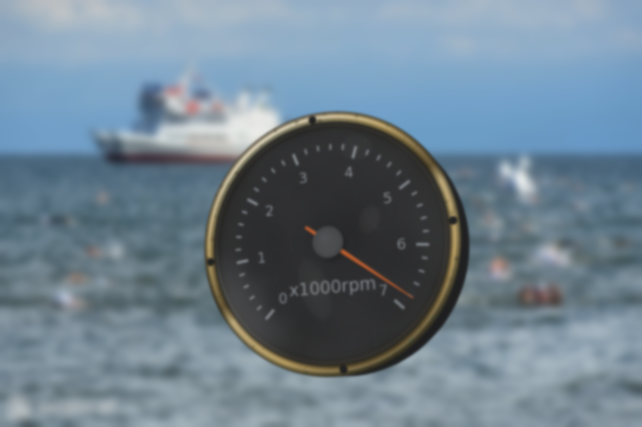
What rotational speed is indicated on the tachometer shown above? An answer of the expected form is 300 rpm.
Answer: 6800 rpm
